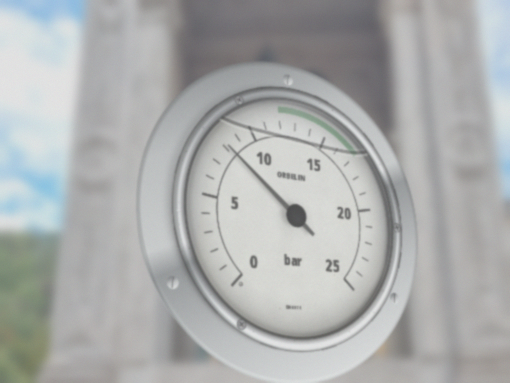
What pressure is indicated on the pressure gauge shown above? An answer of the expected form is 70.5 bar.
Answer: 8 bar
